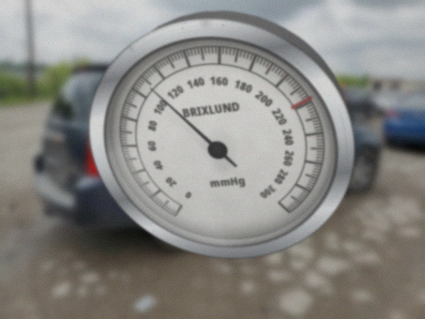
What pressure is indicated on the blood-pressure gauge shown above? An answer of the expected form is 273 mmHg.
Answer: 110 mmHg
